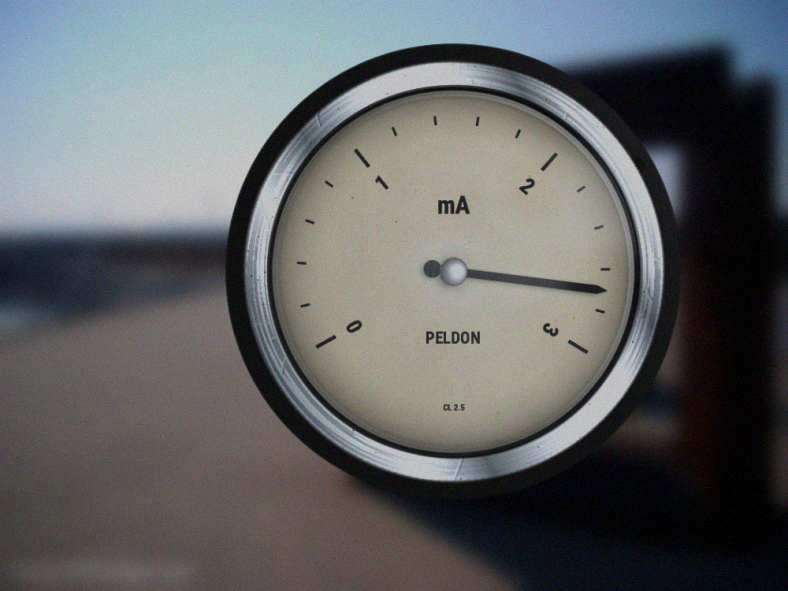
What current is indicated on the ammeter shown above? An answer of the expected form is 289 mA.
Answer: 2.7 mA
